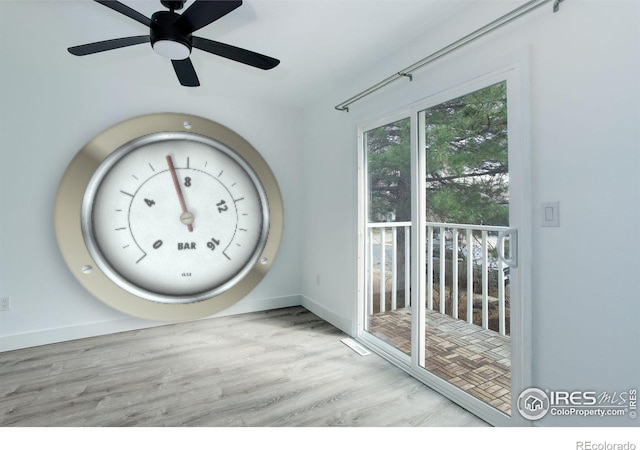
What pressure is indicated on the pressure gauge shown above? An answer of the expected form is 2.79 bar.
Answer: 7 bar
